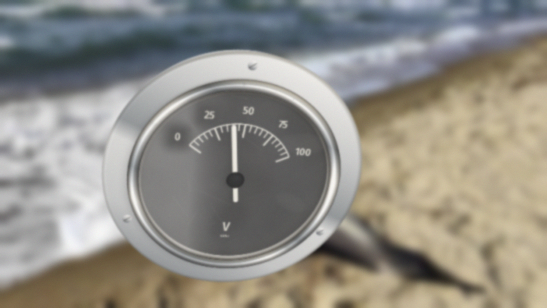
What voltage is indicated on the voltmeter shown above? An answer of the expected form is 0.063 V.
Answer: 40 V
